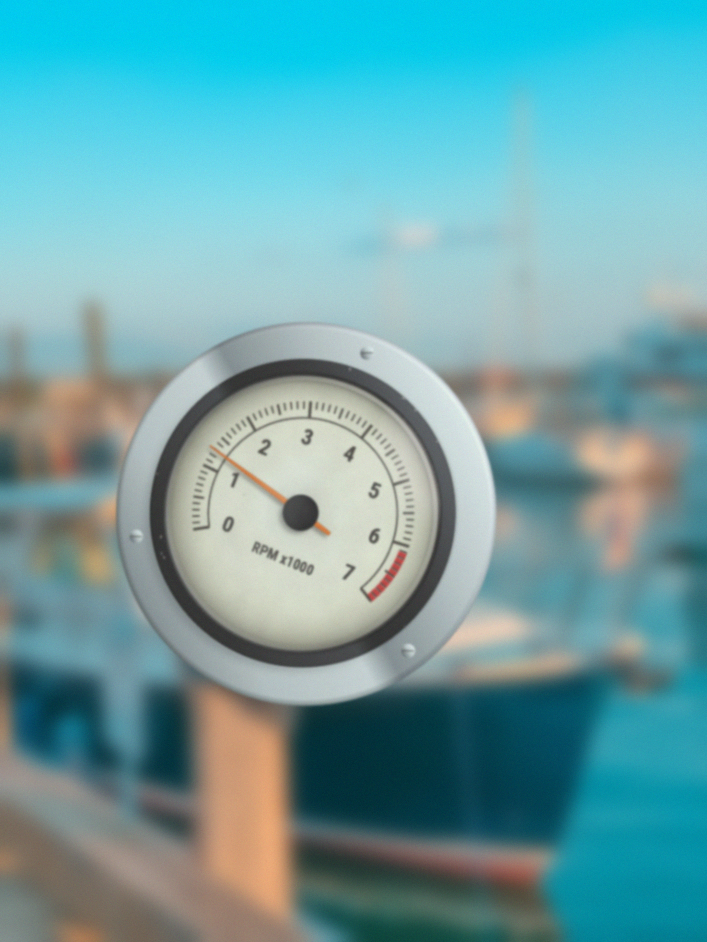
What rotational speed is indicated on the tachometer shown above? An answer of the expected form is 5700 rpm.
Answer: 1300 rpm
